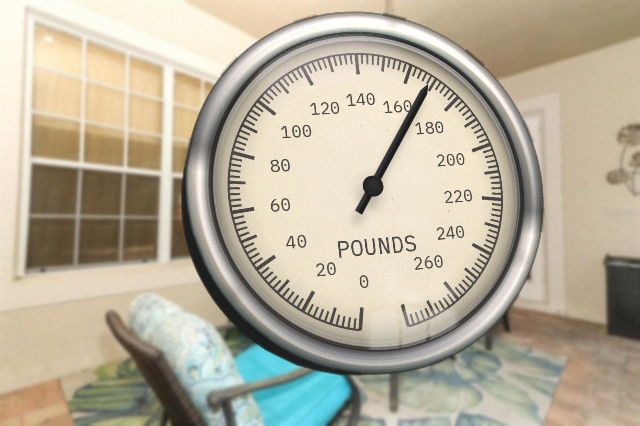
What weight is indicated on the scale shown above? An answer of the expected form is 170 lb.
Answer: 168 lb
